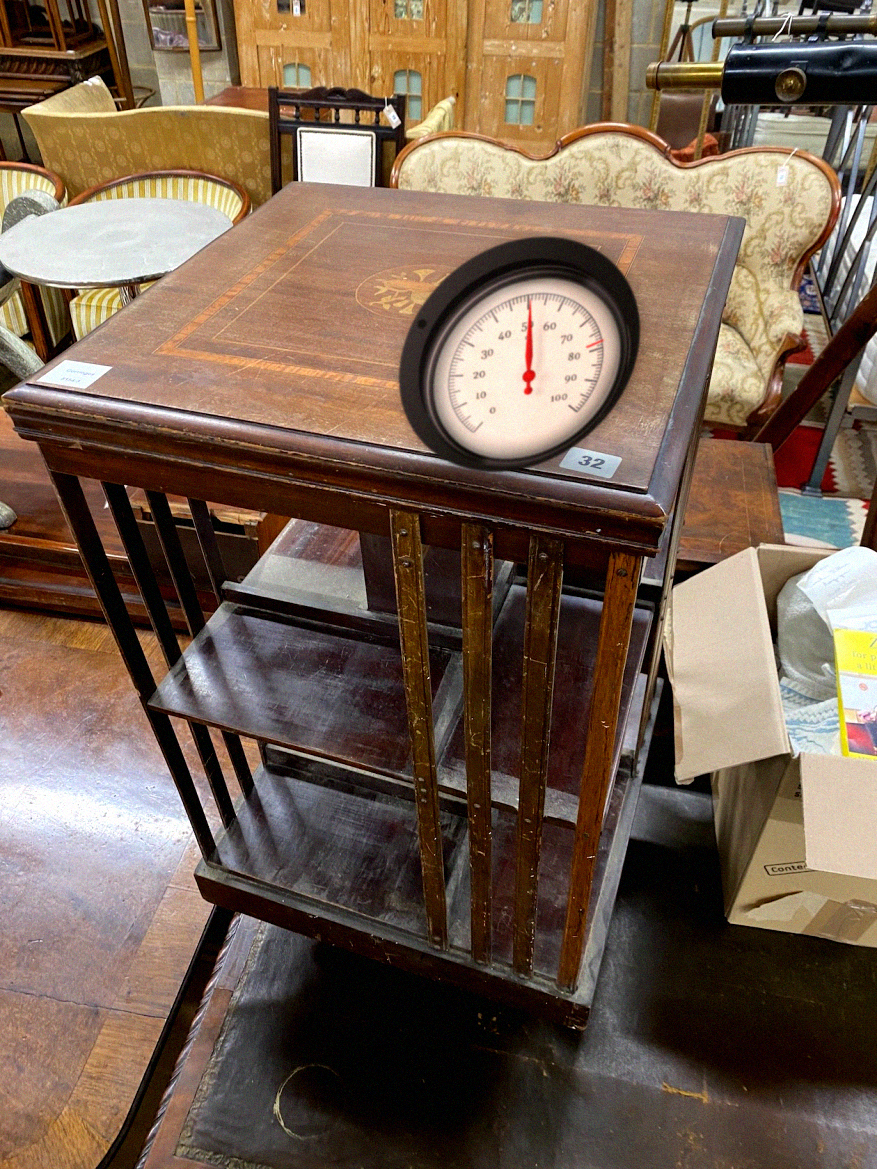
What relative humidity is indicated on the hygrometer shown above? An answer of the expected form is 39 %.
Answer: 50 %
